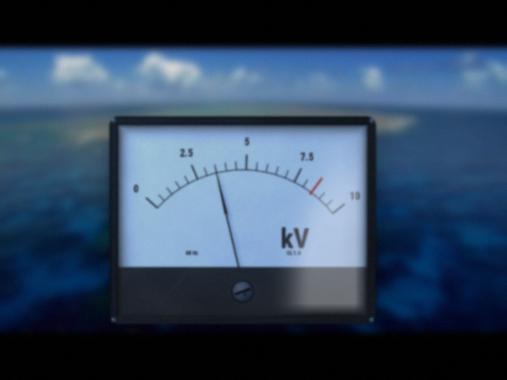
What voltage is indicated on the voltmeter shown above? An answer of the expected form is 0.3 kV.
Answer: 3.5 kV
